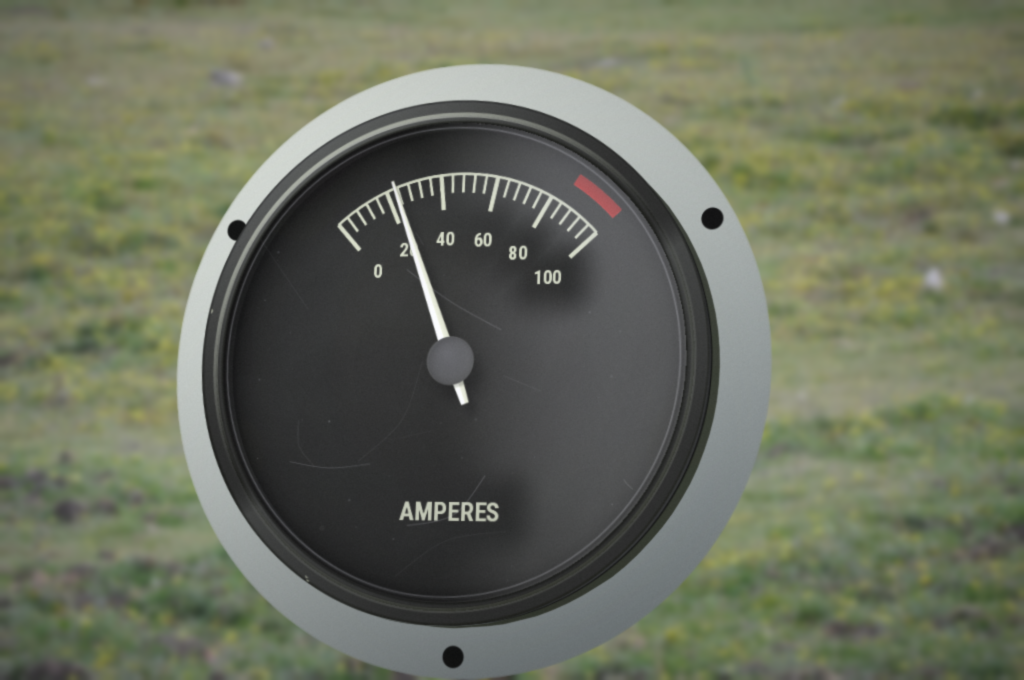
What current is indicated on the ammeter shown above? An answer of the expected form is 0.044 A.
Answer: 24 A
